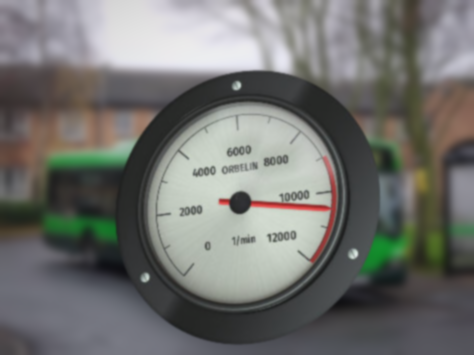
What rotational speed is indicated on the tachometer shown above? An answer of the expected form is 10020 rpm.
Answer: 10500 rpm
